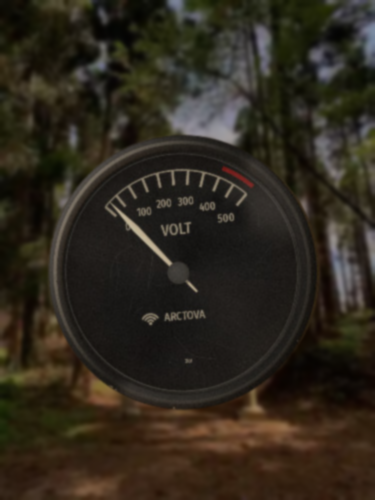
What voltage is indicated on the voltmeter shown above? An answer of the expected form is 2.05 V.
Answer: 25 V
